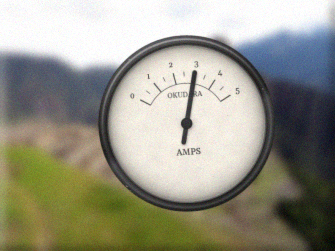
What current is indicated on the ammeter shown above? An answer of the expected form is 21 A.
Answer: 3 A
